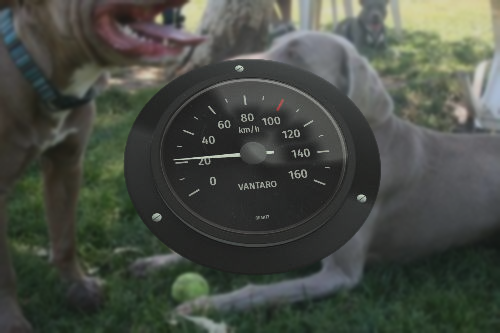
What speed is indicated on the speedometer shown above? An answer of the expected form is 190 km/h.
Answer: 20 km/h
